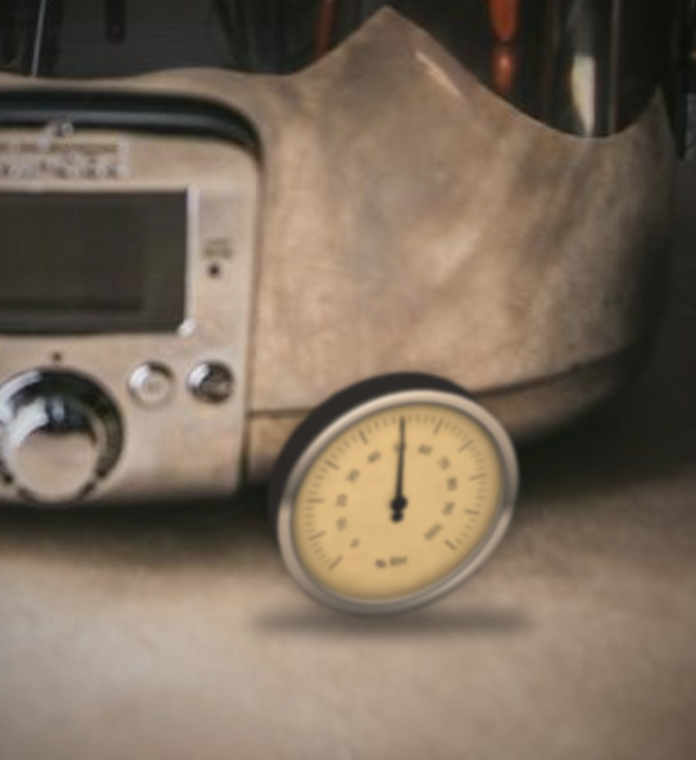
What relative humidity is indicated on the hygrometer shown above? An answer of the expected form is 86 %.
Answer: 50 %
